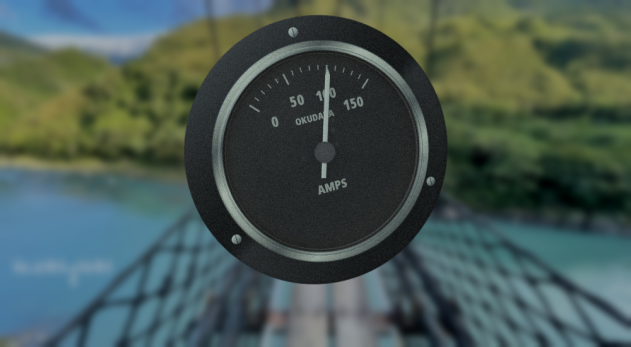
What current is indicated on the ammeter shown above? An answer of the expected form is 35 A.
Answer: 100 A
